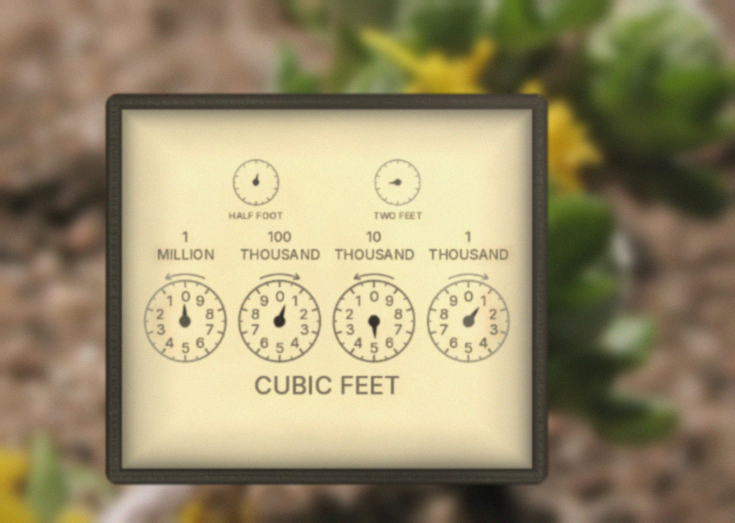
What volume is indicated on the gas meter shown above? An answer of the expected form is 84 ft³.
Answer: 5100 ft³
